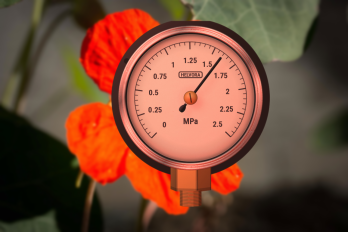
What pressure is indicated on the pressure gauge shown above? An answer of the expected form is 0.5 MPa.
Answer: 1.6 MPa
